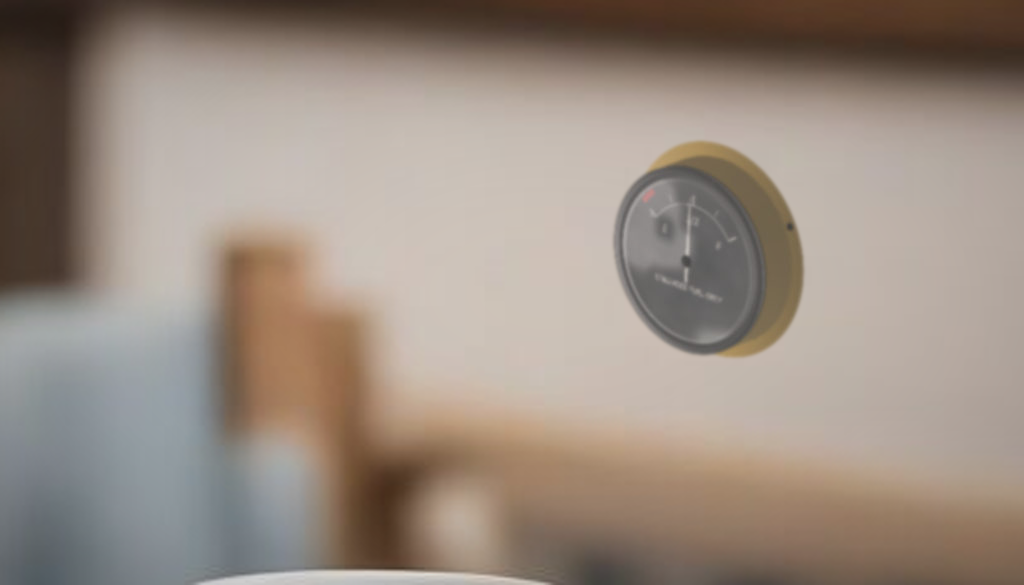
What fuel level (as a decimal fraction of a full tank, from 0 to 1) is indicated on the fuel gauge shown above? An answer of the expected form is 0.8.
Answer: 0.5
